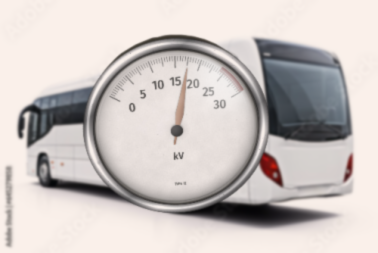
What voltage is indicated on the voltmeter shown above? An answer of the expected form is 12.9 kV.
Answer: 17.5 kV
